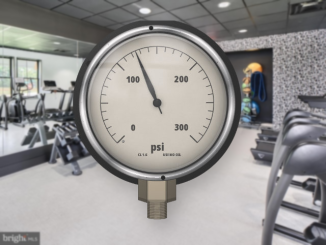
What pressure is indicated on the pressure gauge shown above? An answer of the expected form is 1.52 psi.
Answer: 125 psi
